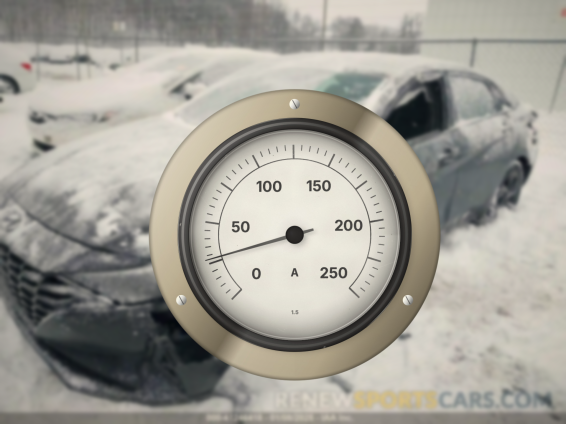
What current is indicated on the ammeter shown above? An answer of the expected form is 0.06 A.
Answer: 27.5 A
